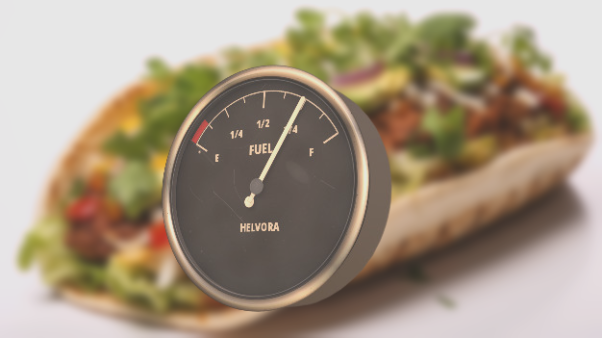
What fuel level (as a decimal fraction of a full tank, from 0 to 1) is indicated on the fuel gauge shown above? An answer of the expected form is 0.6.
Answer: 0.75
